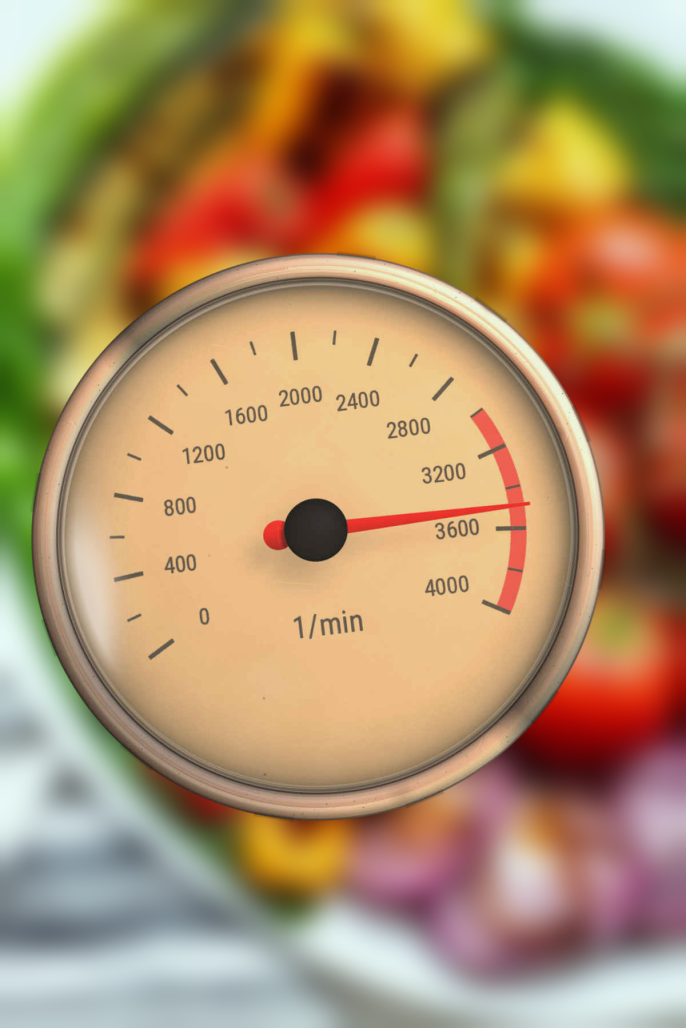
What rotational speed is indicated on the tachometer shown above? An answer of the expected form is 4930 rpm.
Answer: 3500 rpm
